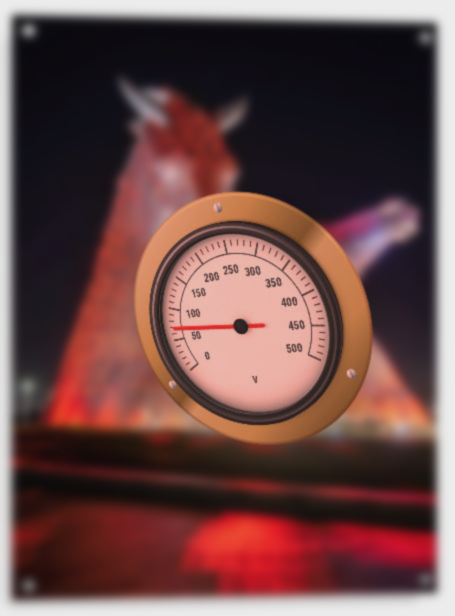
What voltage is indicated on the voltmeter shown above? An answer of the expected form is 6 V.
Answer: 70 V
